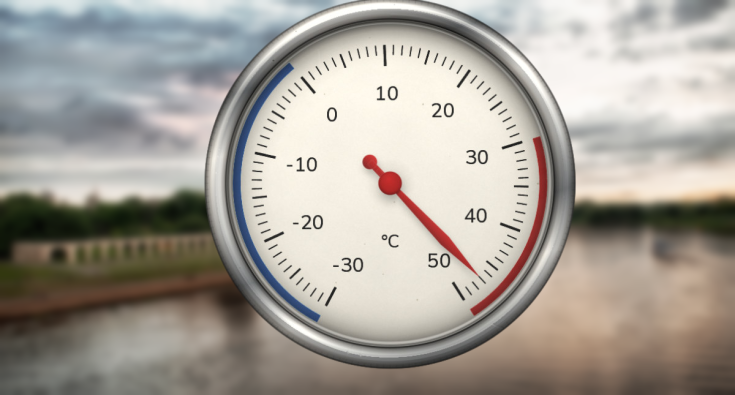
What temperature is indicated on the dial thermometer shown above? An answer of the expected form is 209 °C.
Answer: 47 °C
